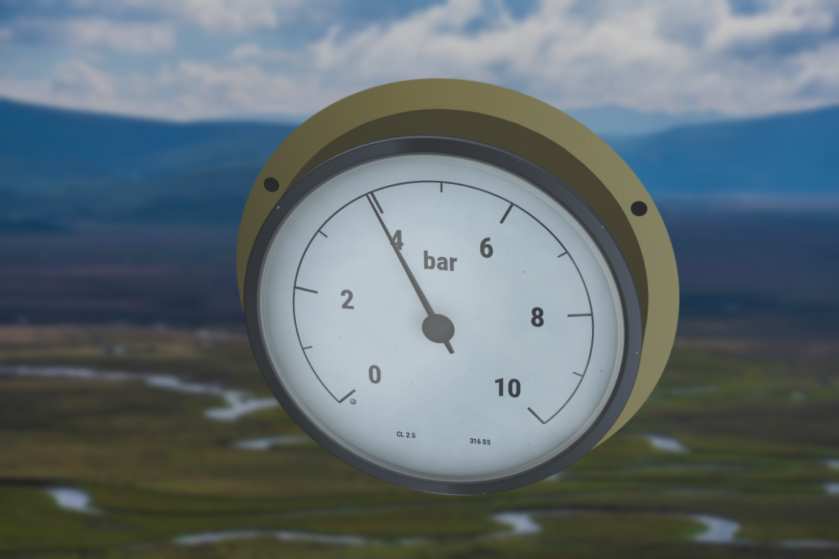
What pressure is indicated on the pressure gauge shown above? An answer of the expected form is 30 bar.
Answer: 4 bar
